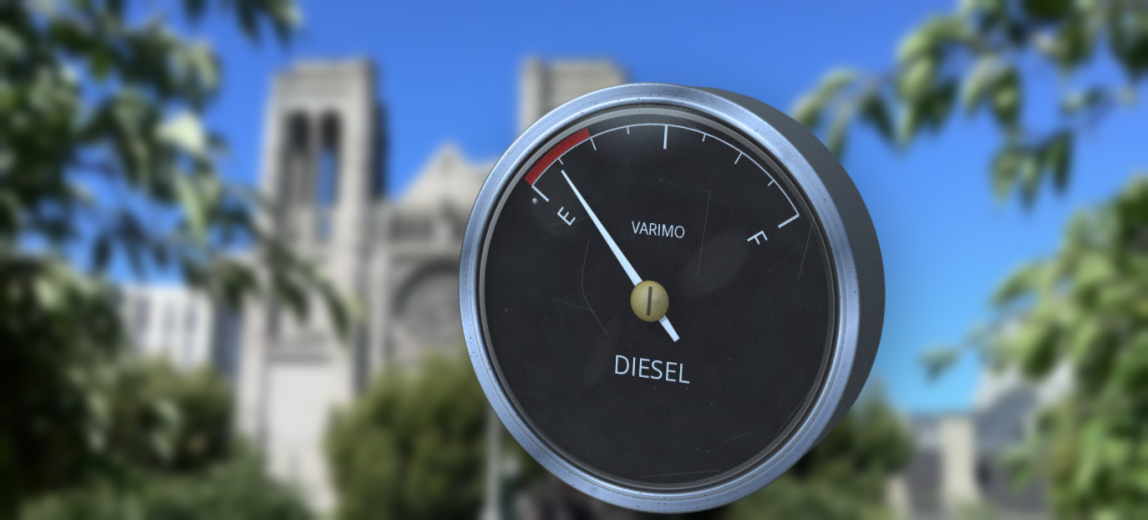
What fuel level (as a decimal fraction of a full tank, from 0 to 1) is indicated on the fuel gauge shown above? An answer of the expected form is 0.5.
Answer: 0.125
